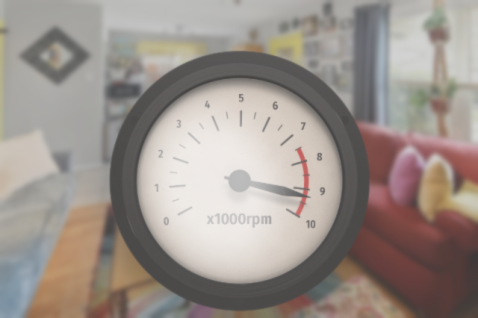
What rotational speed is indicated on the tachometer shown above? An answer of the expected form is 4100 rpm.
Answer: 9250 rpm
